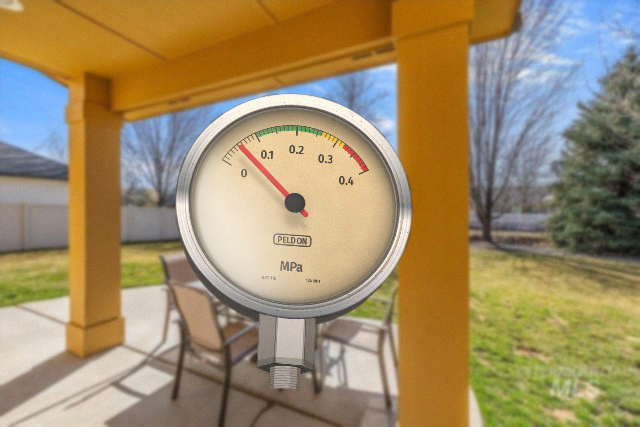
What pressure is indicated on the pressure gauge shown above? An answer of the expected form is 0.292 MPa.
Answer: 0.05 MPa
